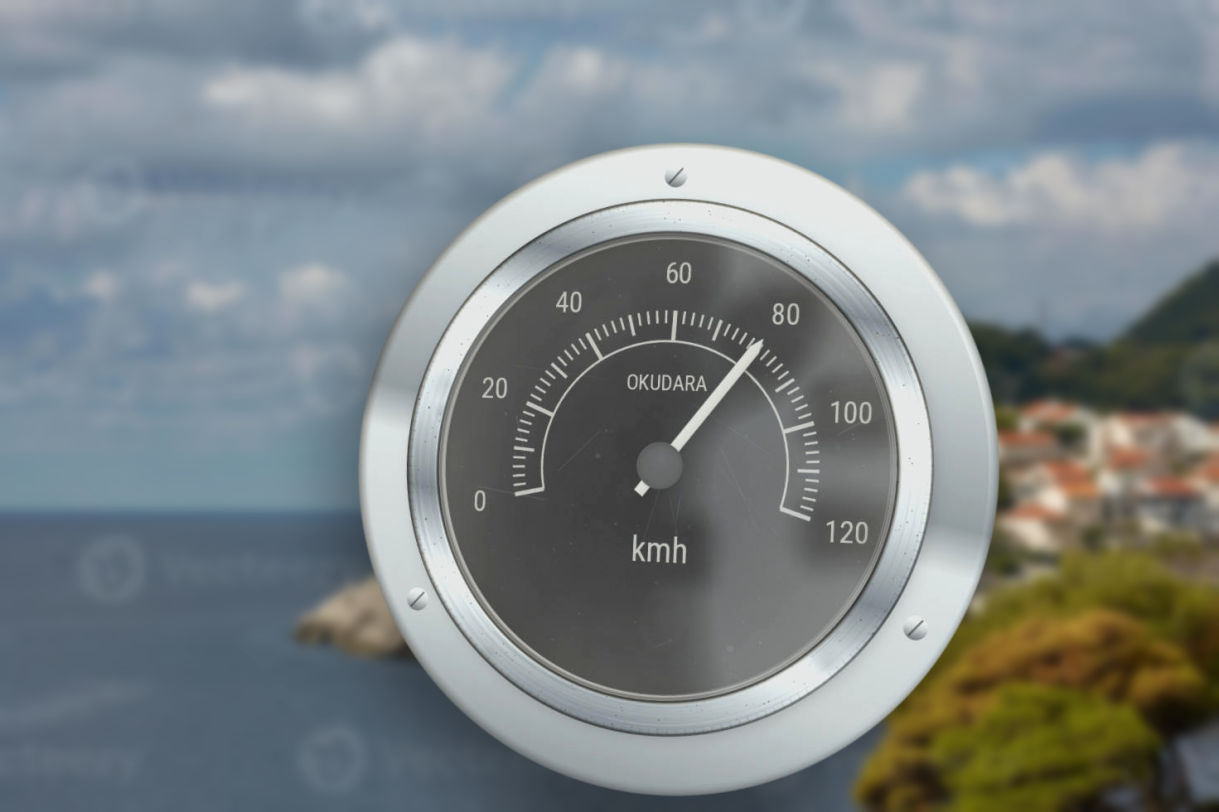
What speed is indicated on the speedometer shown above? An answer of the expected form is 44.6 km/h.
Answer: 80 km/h
